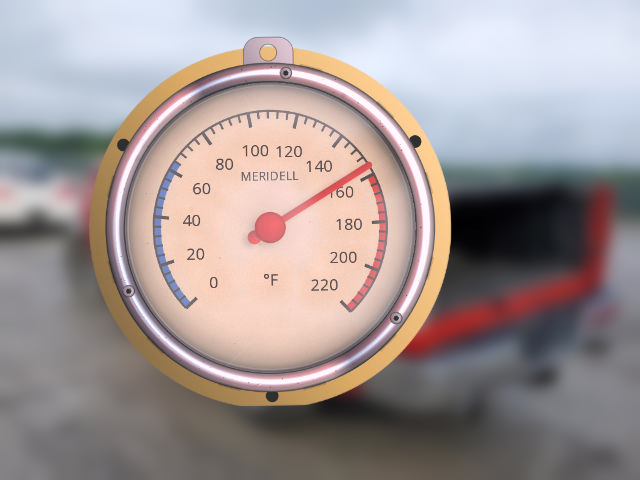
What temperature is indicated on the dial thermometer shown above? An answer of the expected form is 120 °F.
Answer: 156 °F
